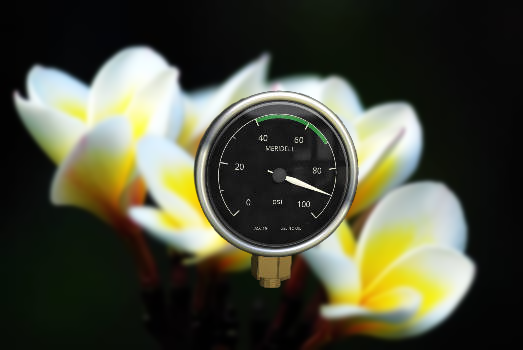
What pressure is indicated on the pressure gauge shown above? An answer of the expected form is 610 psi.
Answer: 90 psi
